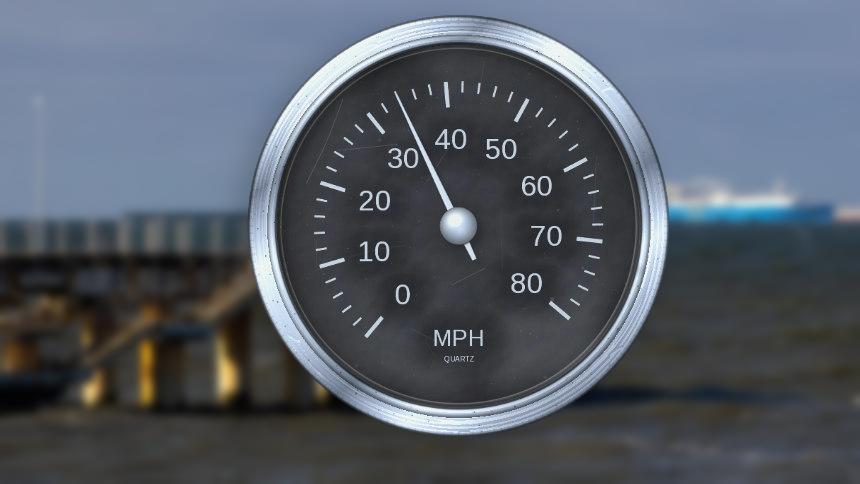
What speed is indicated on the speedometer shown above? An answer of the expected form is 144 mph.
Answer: 34 mph
